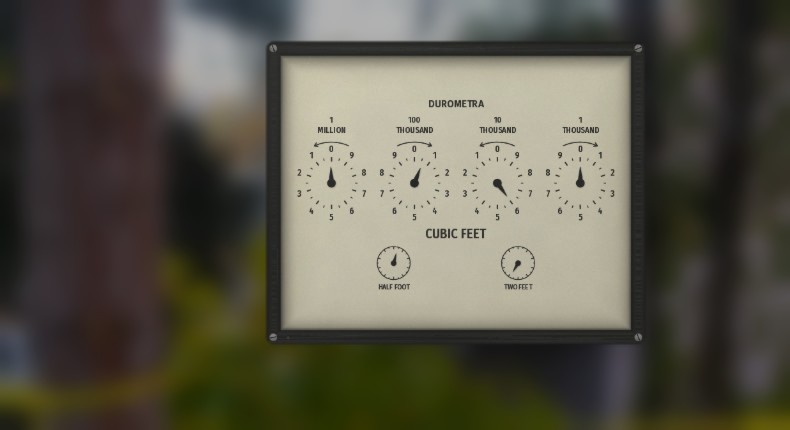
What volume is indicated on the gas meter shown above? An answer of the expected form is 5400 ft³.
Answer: 6000 ft³
